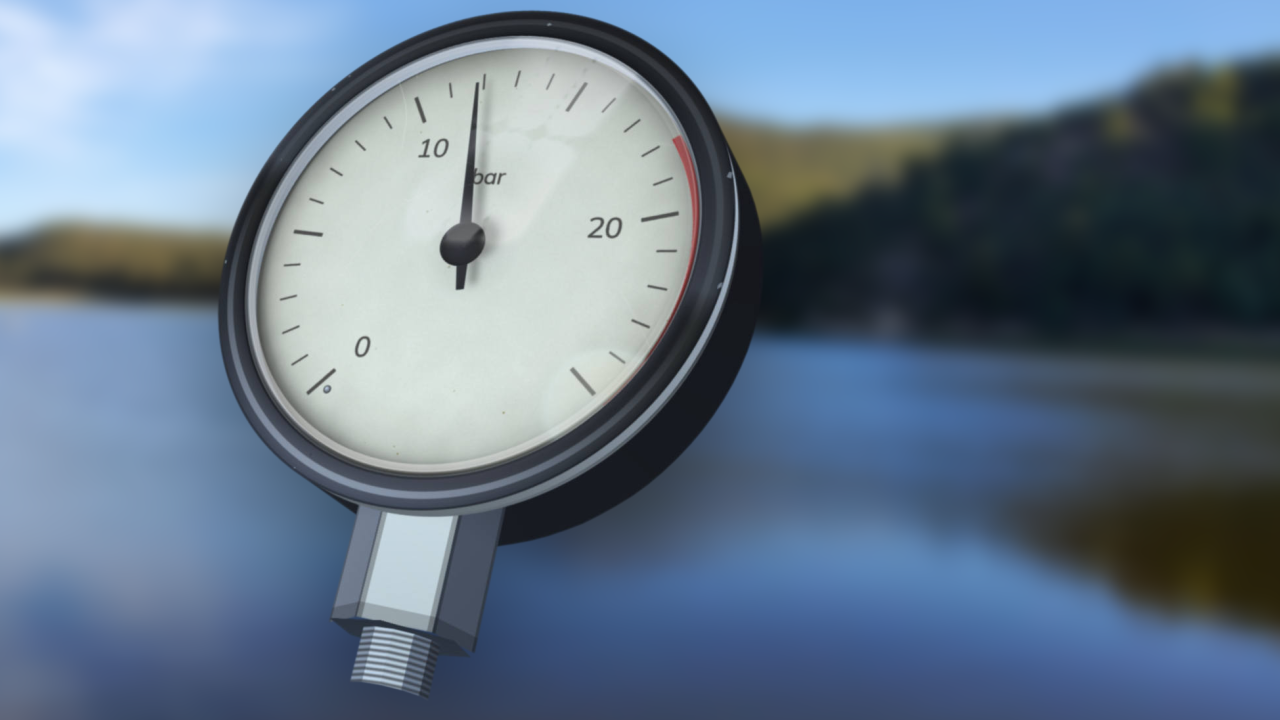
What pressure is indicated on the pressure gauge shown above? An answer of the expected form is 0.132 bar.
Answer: 12 bar
